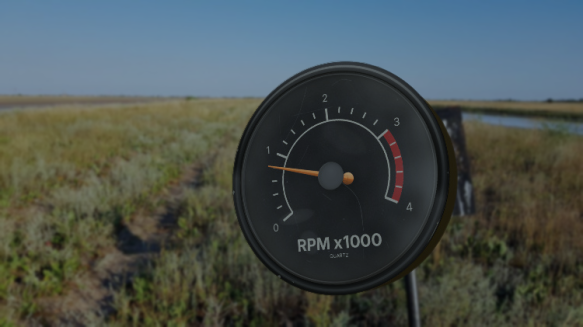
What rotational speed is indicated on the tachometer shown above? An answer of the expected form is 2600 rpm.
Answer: 800 rpm
